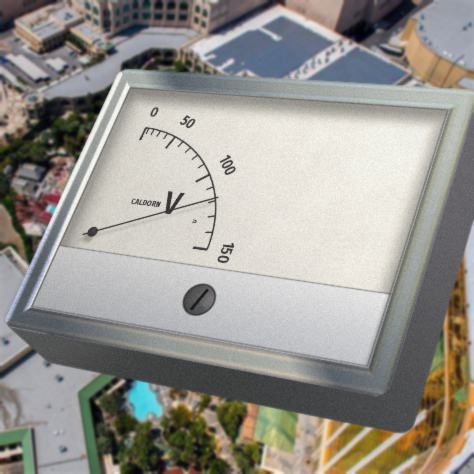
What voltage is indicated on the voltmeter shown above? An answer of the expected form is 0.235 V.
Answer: 120 V
